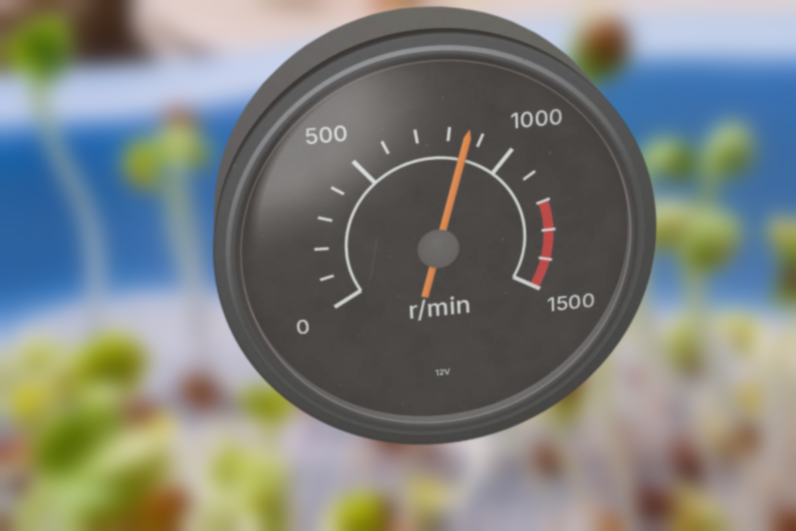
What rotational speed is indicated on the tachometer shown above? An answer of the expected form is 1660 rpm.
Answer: 850 rpm
